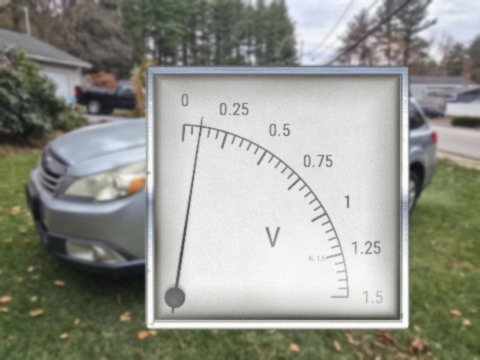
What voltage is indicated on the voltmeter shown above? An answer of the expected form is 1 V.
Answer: 0.1 V
